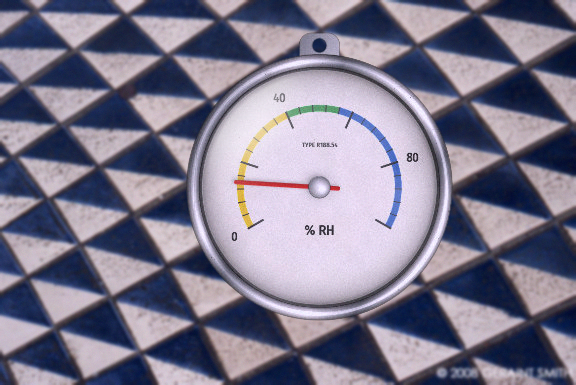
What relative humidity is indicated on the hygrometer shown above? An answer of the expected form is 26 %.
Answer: 14 %
